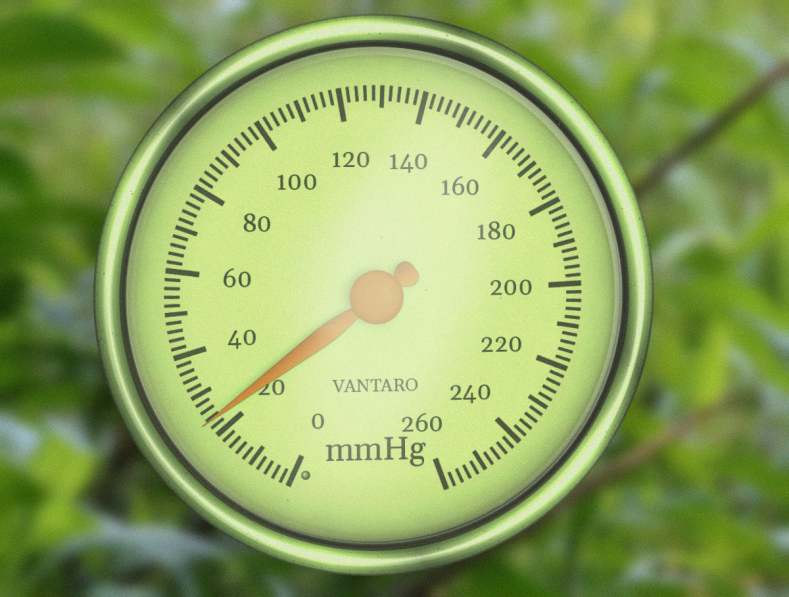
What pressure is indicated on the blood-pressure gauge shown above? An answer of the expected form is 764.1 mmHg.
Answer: 24 mmHg
